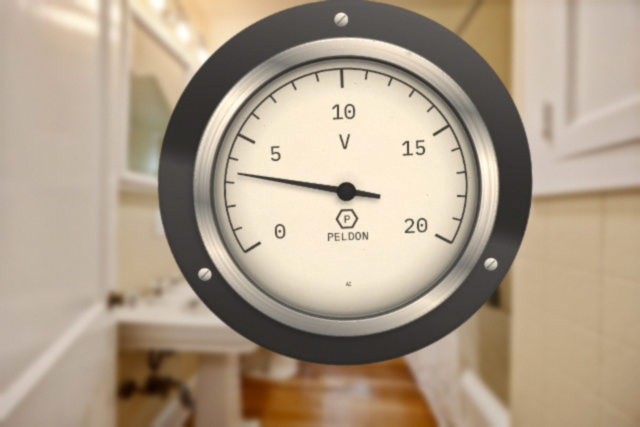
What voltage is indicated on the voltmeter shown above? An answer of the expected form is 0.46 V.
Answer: 3.5 V
